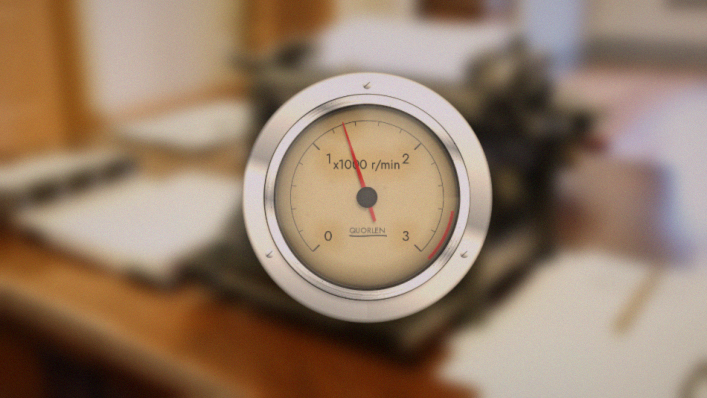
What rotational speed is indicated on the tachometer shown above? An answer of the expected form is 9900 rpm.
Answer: 1300 rpm
